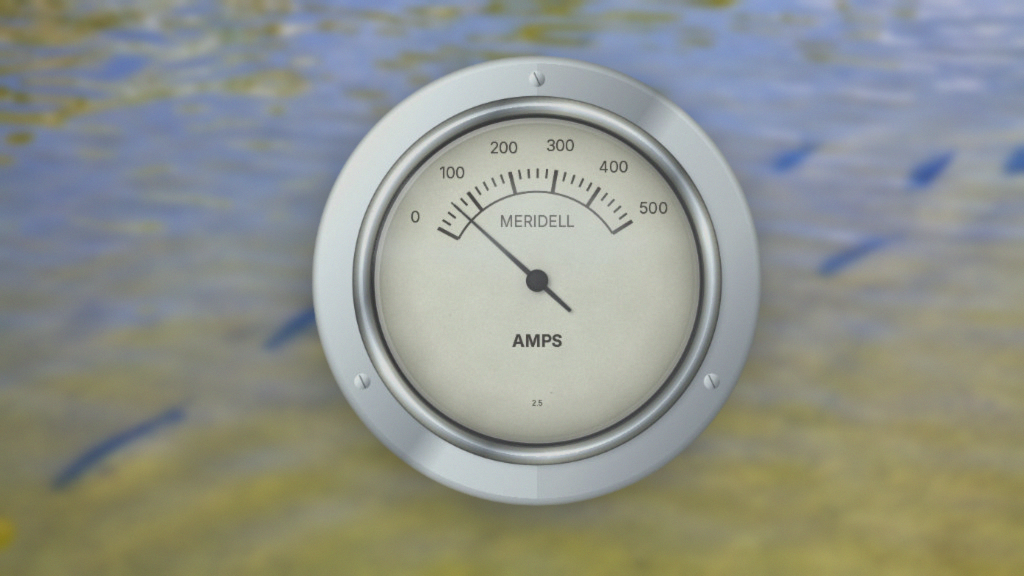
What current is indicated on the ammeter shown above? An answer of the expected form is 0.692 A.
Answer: 60 A
